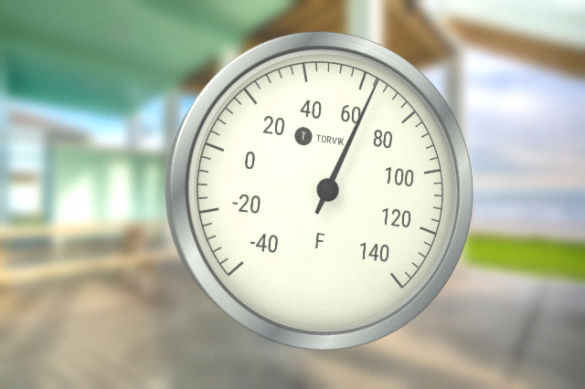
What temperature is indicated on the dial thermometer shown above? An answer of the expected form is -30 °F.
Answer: 64 °F
